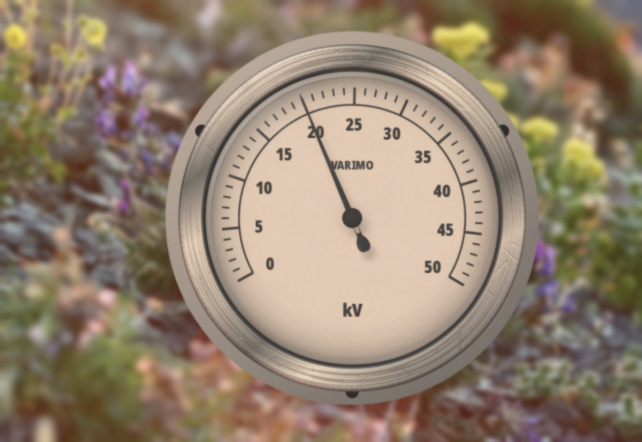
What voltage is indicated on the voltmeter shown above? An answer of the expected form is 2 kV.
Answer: 20 kV
